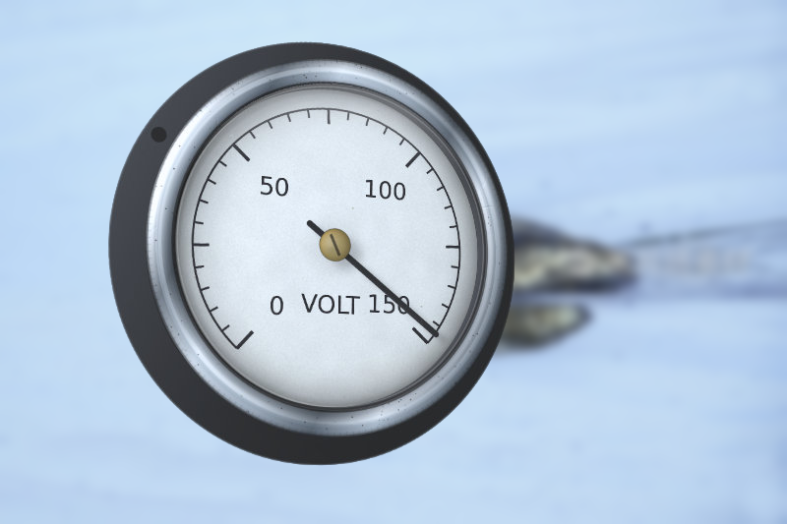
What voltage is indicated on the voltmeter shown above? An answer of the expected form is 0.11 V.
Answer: 147.5 V
